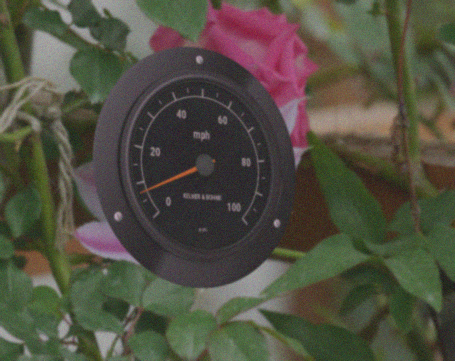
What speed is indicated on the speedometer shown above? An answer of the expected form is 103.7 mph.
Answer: 7.5 mph
